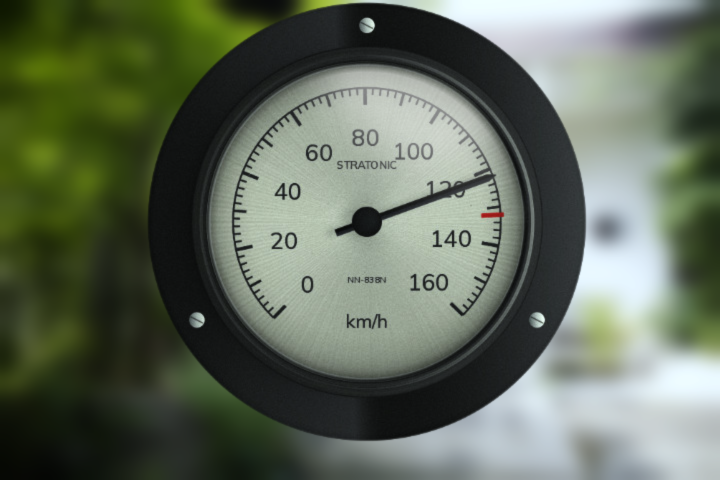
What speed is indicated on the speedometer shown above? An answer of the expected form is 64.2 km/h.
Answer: 122 km/h
